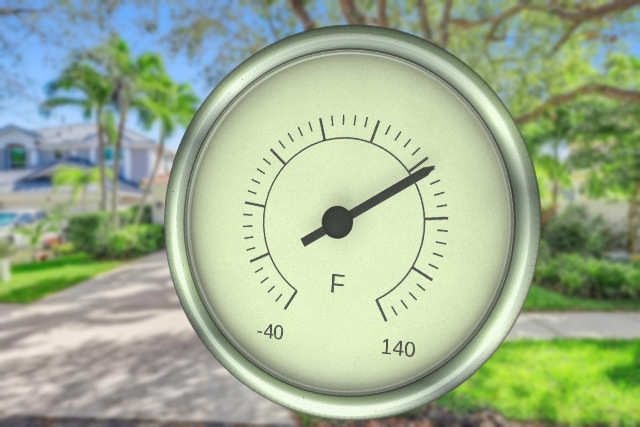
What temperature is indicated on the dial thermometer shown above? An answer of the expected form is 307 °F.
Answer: 84 °F
